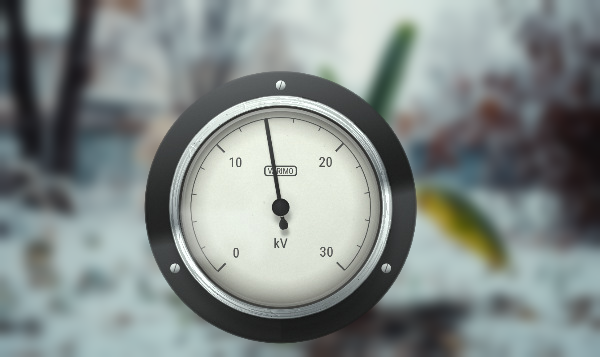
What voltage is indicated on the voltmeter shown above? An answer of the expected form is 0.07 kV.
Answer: 14 kV
